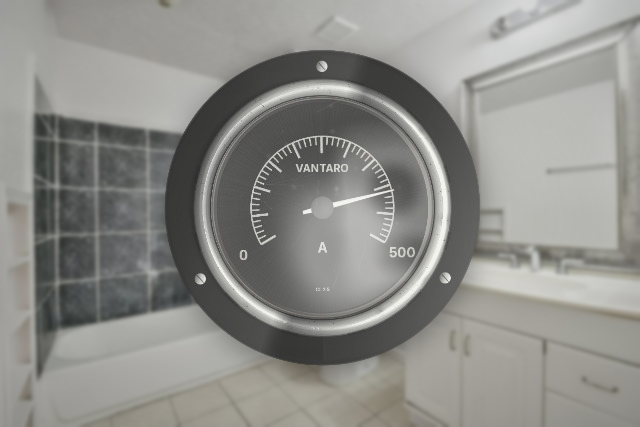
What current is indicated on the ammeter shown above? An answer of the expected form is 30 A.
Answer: 410 A
